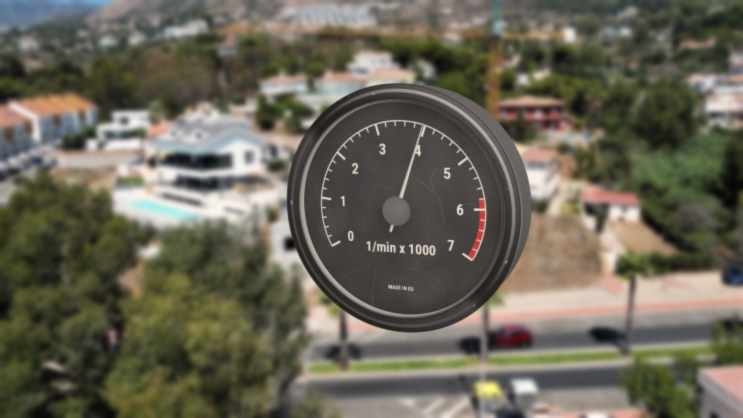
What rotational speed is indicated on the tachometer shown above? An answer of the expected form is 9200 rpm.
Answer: 4000 rpm
